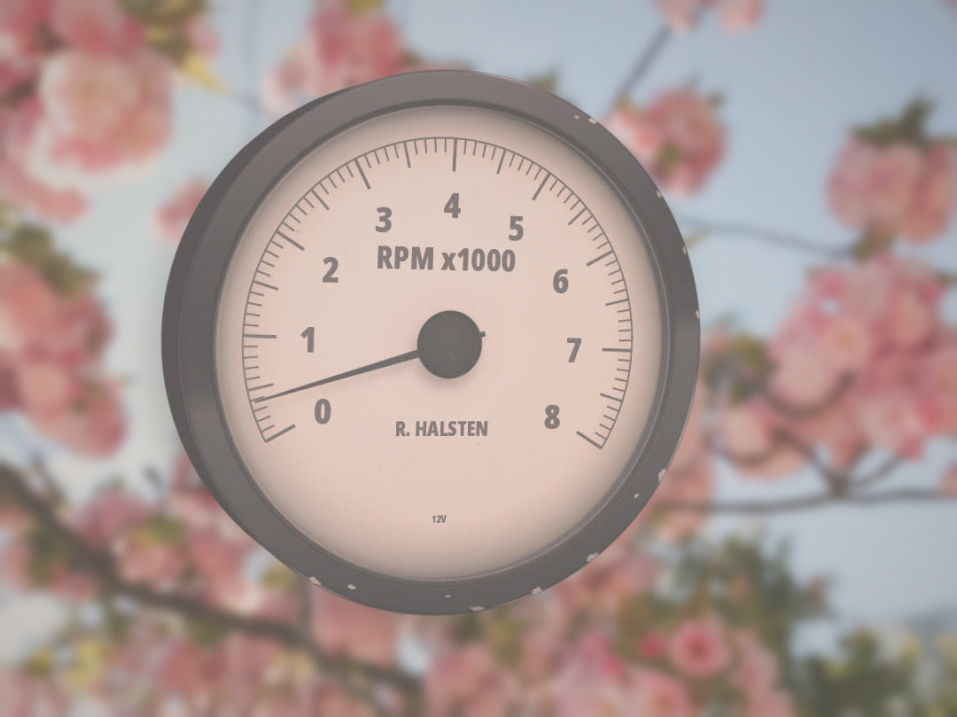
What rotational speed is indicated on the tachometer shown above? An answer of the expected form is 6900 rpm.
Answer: 400 rpm
